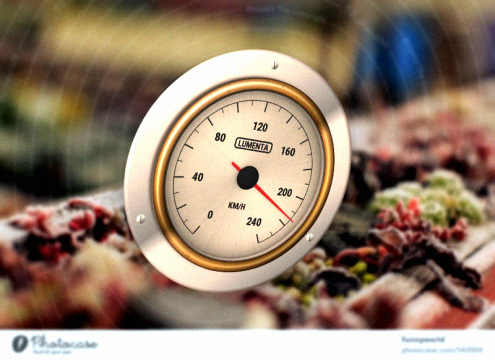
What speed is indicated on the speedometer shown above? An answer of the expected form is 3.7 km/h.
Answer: 215 km/h
